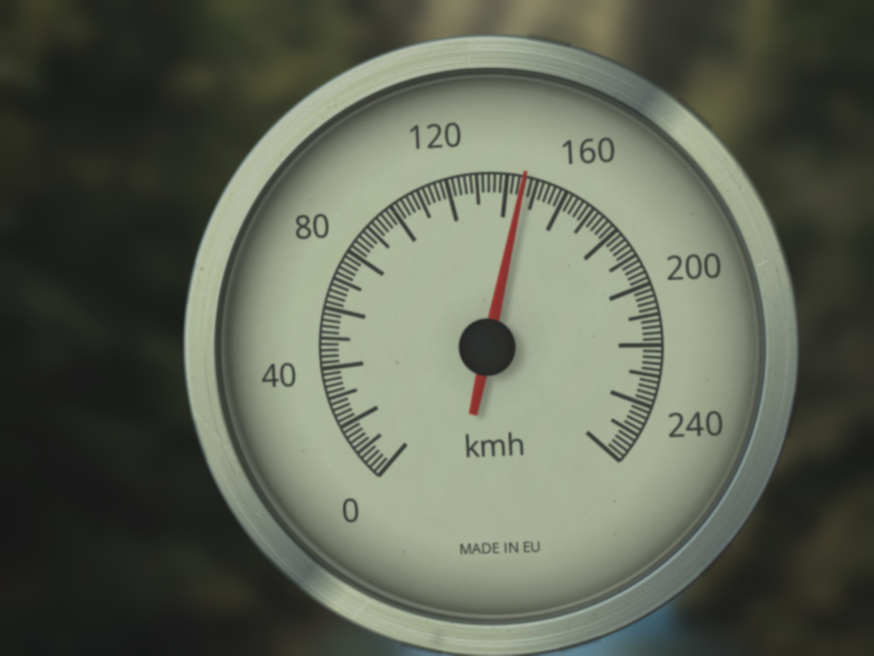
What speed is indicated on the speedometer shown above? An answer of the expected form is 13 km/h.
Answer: 146 km/h
